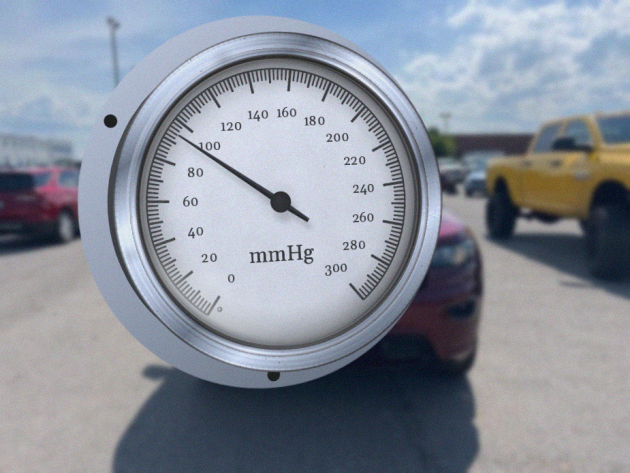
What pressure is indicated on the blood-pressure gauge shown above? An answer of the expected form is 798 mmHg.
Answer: 94 mmHg
